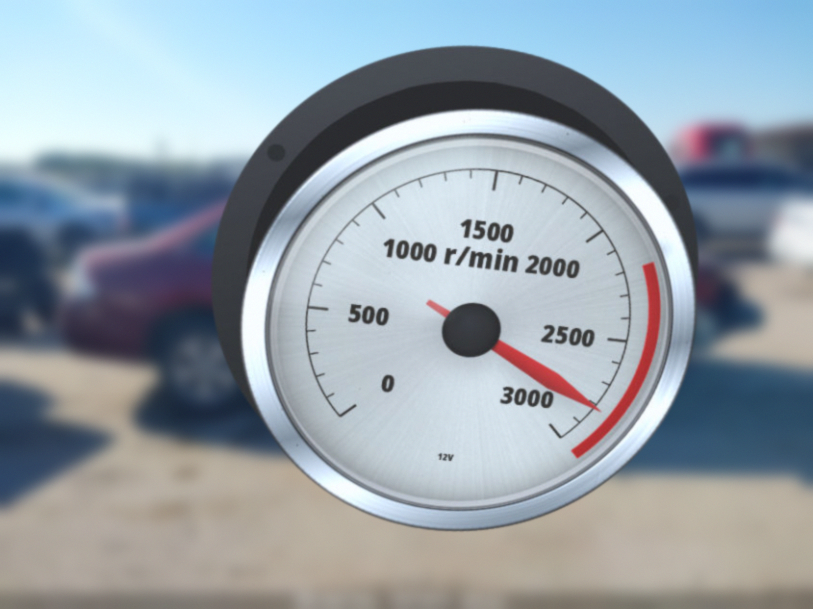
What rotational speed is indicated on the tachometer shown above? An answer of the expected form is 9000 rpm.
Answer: 2800 rpm
